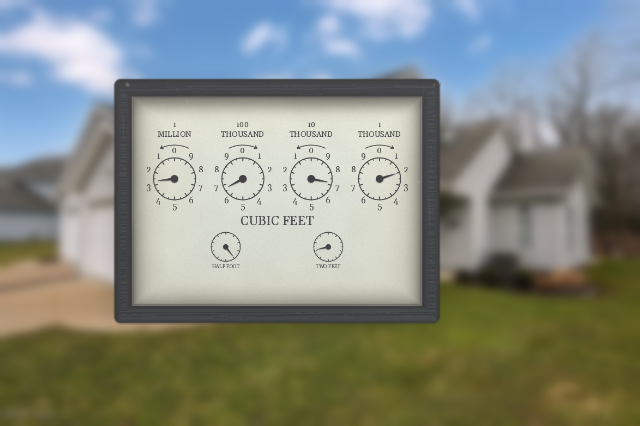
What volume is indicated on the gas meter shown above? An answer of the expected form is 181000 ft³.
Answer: 267200 ft³
